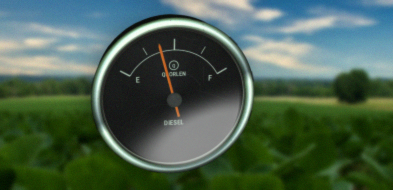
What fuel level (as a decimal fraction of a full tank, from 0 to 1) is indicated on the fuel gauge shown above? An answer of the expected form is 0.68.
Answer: 0.375
